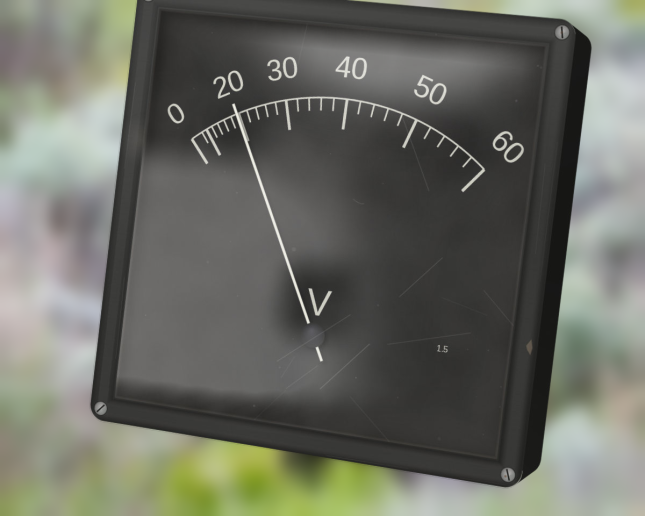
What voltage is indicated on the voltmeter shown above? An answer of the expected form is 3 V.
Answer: 20 V
